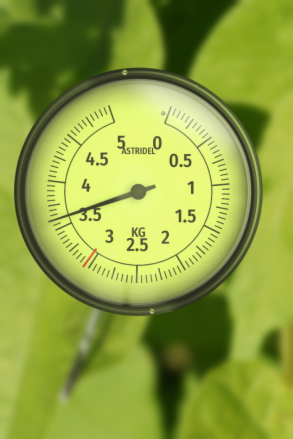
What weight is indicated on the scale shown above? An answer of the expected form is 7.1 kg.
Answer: 3.6 kg
